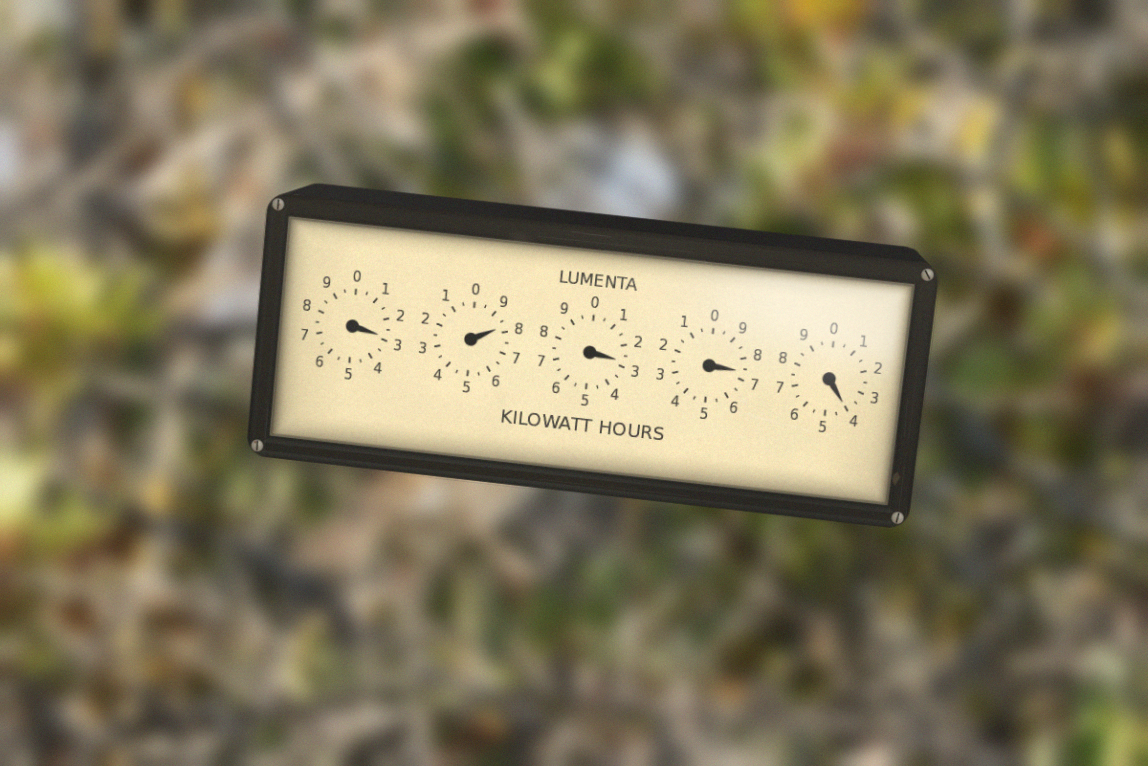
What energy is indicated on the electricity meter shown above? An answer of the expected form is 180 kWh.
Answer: 28274 kWh
